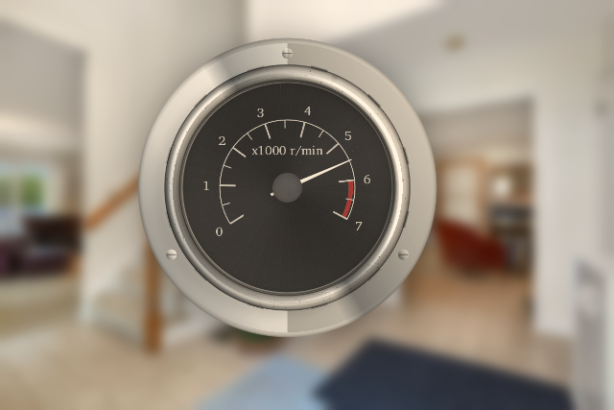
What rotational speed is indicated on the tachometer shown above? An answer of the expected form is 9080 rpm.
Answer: 5500 rpm
